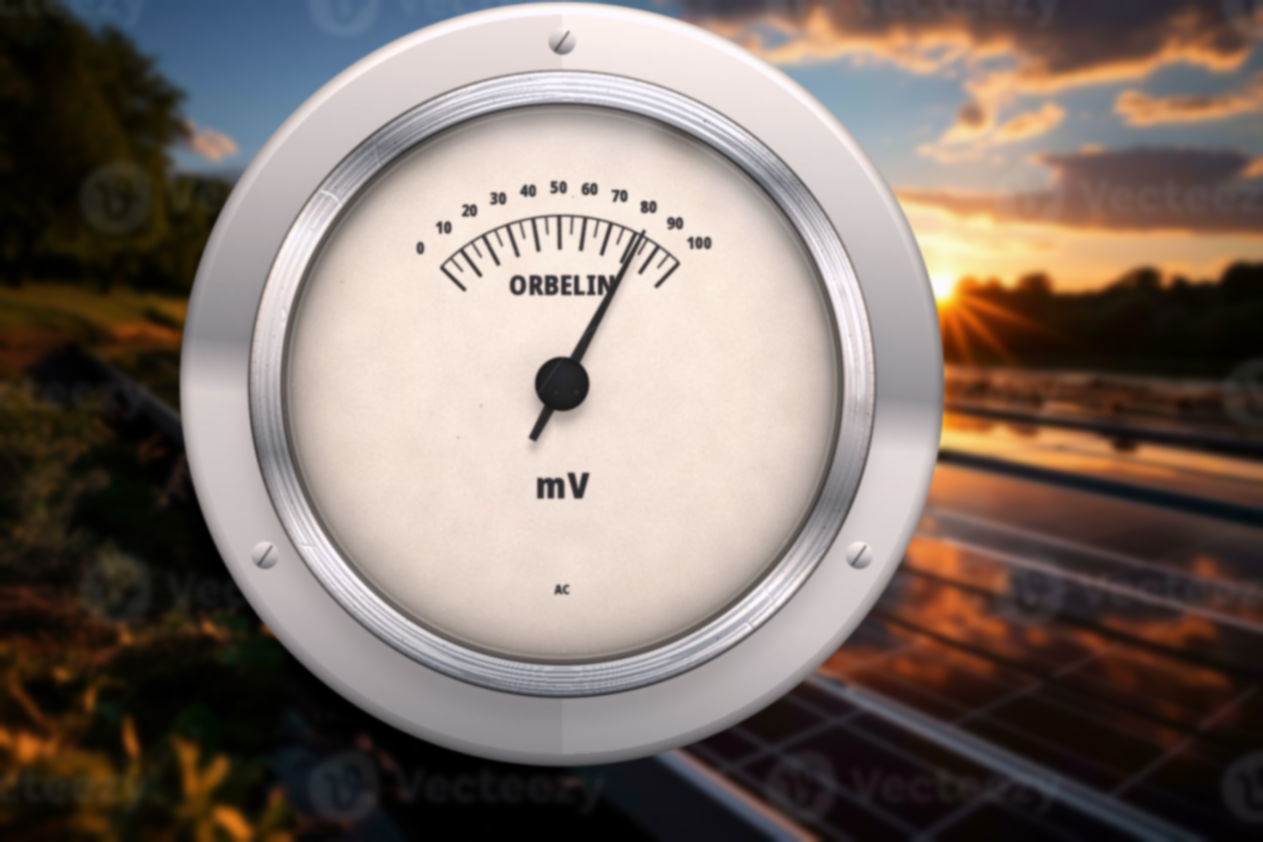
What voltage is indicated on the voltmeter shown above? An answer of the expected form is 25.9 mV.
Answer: 82.5 mV
